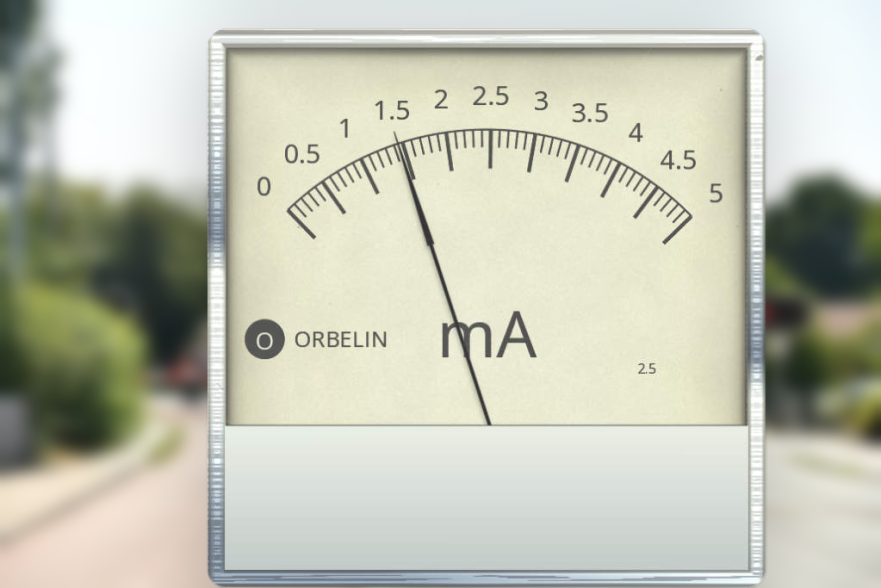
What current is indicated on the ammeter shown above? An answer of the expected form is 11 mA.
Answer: 1.45 mA
